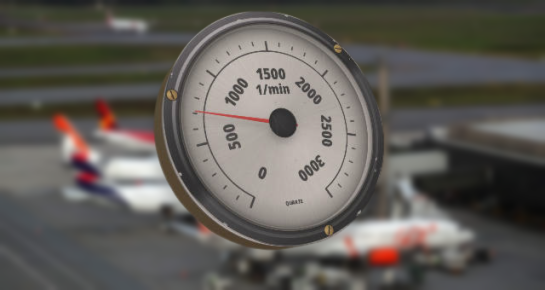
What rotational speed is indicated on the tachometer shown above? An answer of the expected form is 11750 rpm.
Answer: 700 rpm
